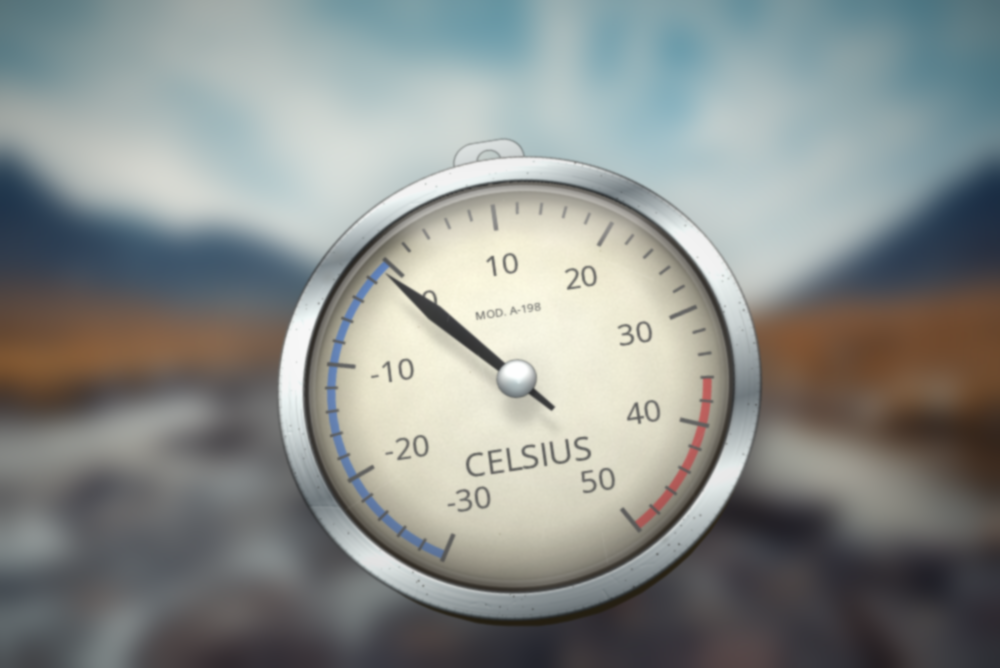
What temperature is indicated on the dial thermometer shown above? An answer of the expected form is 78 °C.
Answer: -1 °C
